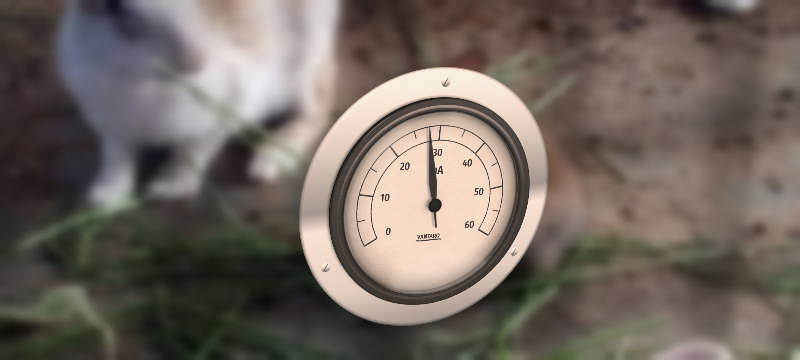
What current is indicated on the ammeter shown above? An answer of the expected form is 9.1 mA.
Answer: 27.5 mA
